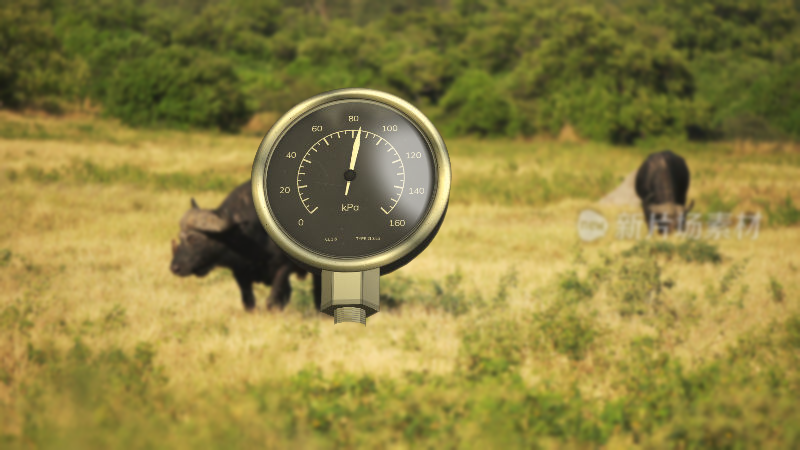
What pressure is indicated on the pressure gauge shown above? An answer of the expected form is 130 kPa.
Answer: 85 kPa
